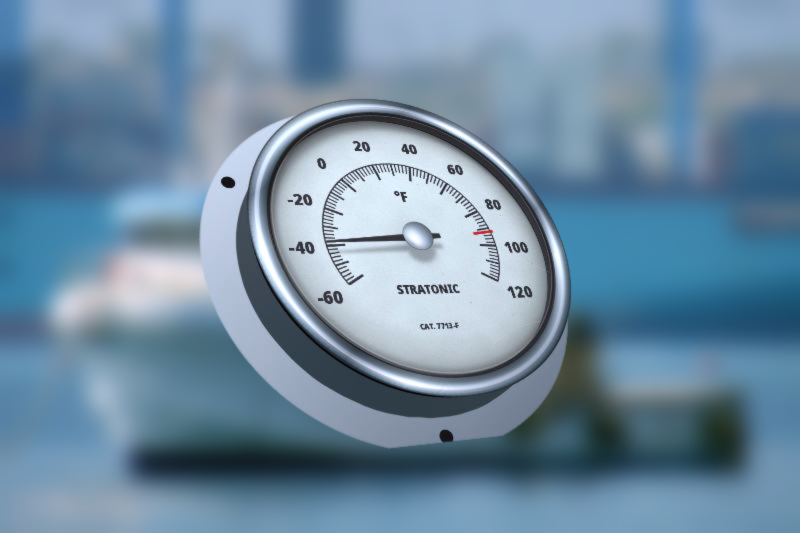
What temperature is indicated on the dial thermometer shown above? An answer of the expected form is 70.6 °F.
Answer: -40 °F
